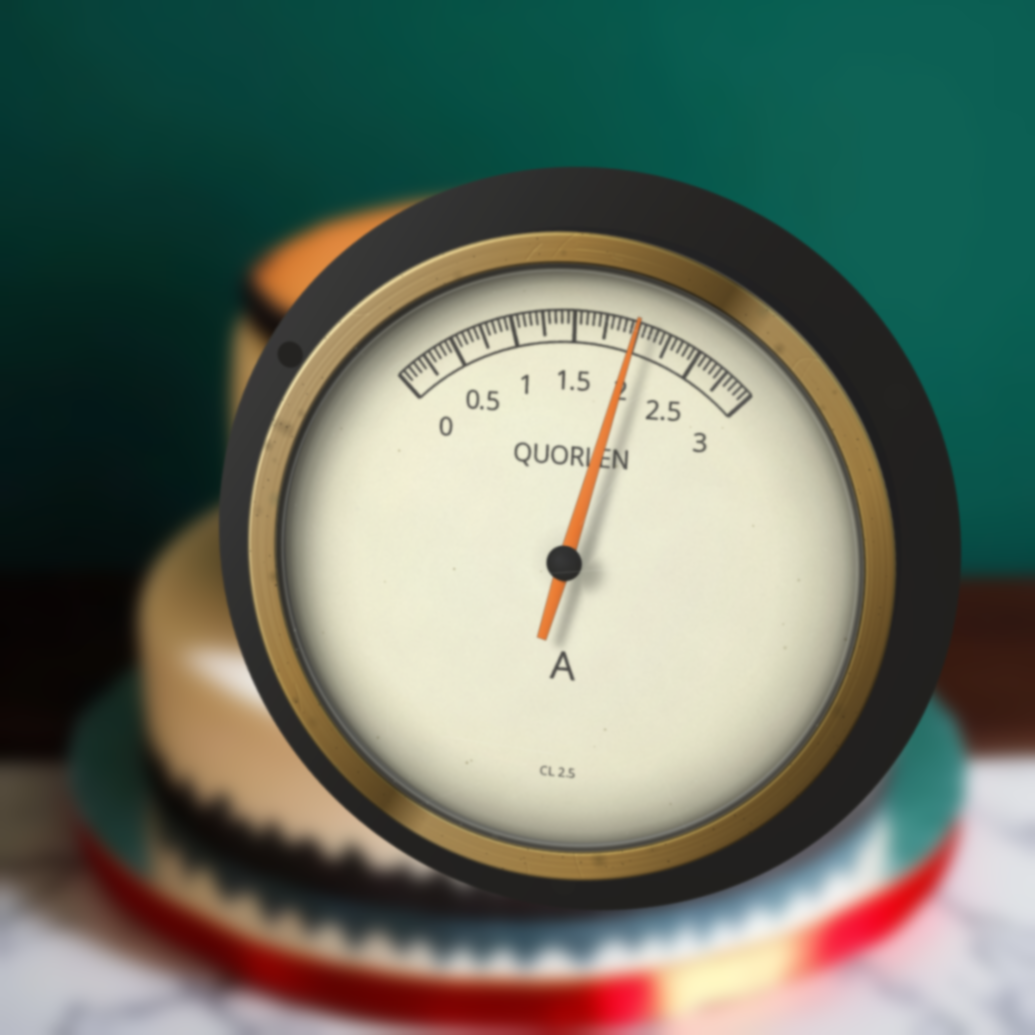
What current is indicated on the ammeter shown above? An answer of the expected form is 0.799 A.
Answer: 2 A
